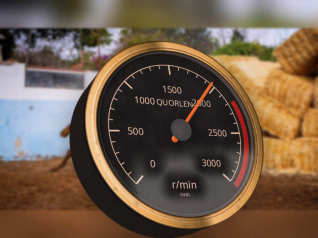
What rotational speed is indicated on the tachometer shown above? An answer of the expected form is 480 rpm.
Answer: 1950 rpm
